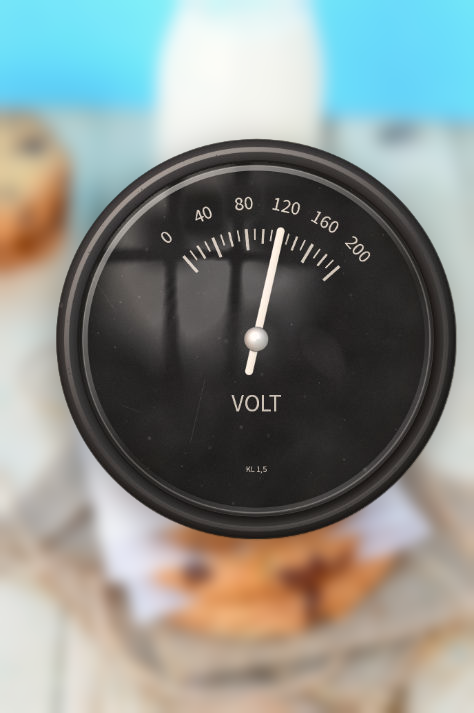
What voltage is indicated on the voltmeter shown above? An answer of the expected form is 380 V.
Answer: 120 V
